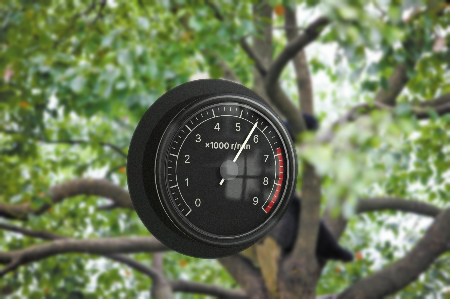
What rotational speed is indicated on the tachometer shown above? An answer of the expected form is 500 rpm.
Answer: 5600 rpm
